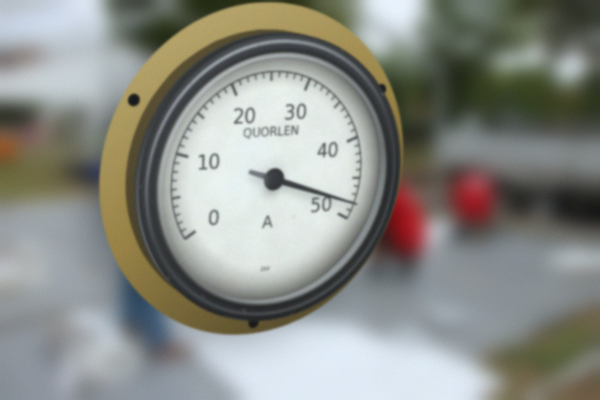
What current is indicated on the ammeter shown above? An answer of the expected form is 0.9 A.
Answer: 48 A
